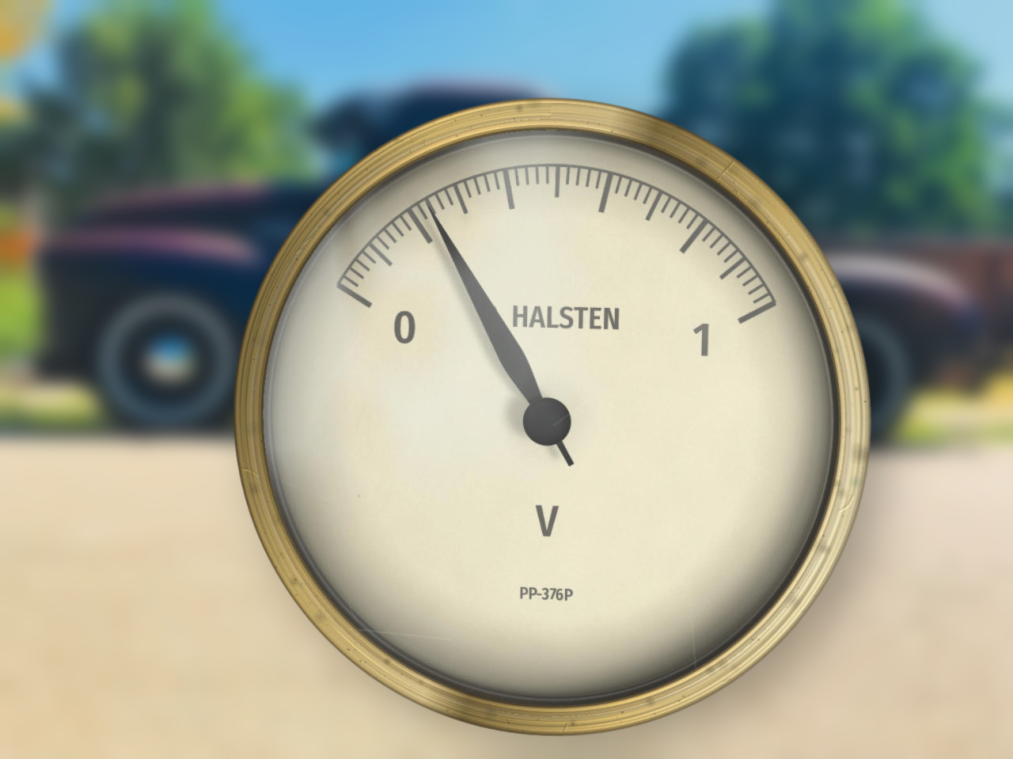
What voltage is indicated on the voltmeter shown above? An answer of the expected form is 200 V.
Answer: 0.24 V
